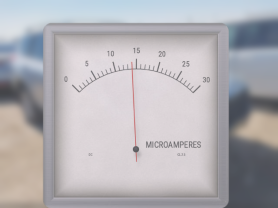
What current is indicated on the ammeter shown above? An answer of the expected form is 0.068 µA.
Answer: 14 µA
